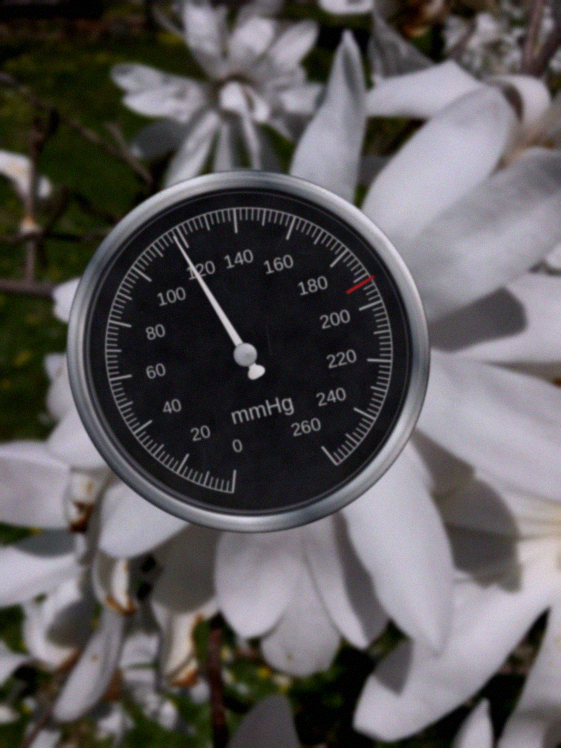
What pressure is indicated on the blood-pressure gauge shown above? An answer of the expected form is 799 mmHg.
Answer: 118 mmHg
